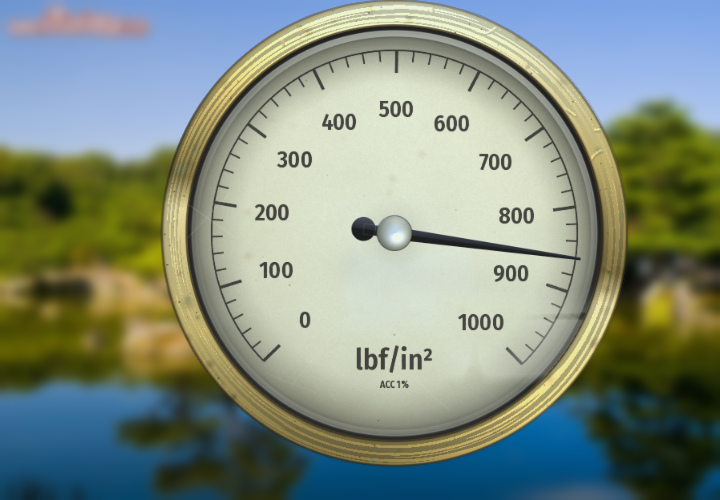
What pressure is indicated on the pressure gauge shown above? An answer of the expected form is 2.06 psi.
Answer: 860 psi
